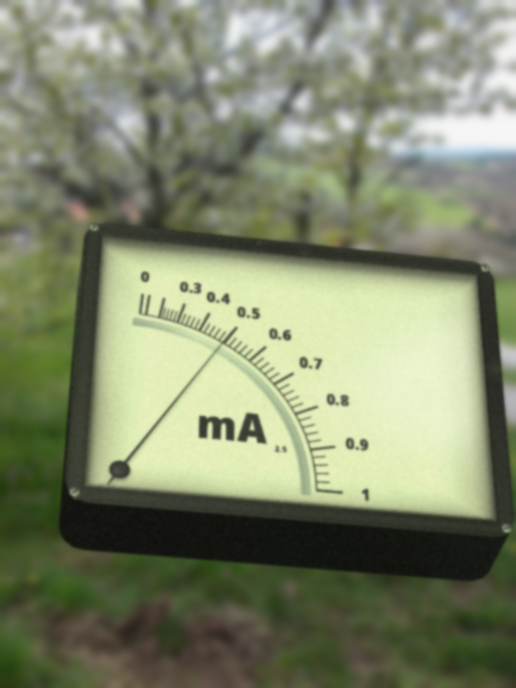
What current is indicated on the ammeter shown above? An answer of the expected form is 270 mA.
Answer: 0.5 mA
